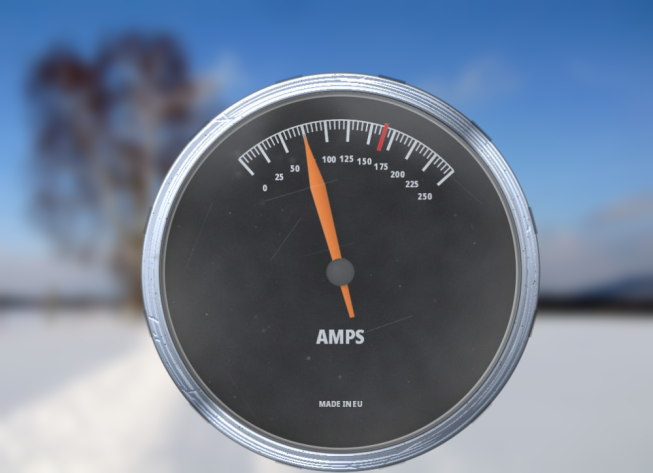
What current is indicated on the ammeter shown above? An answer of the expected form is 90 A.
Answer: 75 A
